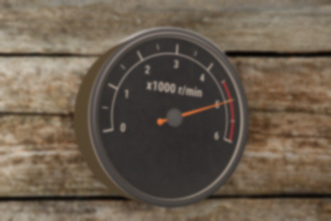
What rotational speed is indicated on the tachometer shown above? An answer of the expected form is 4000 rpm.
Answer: 5000 rpm
